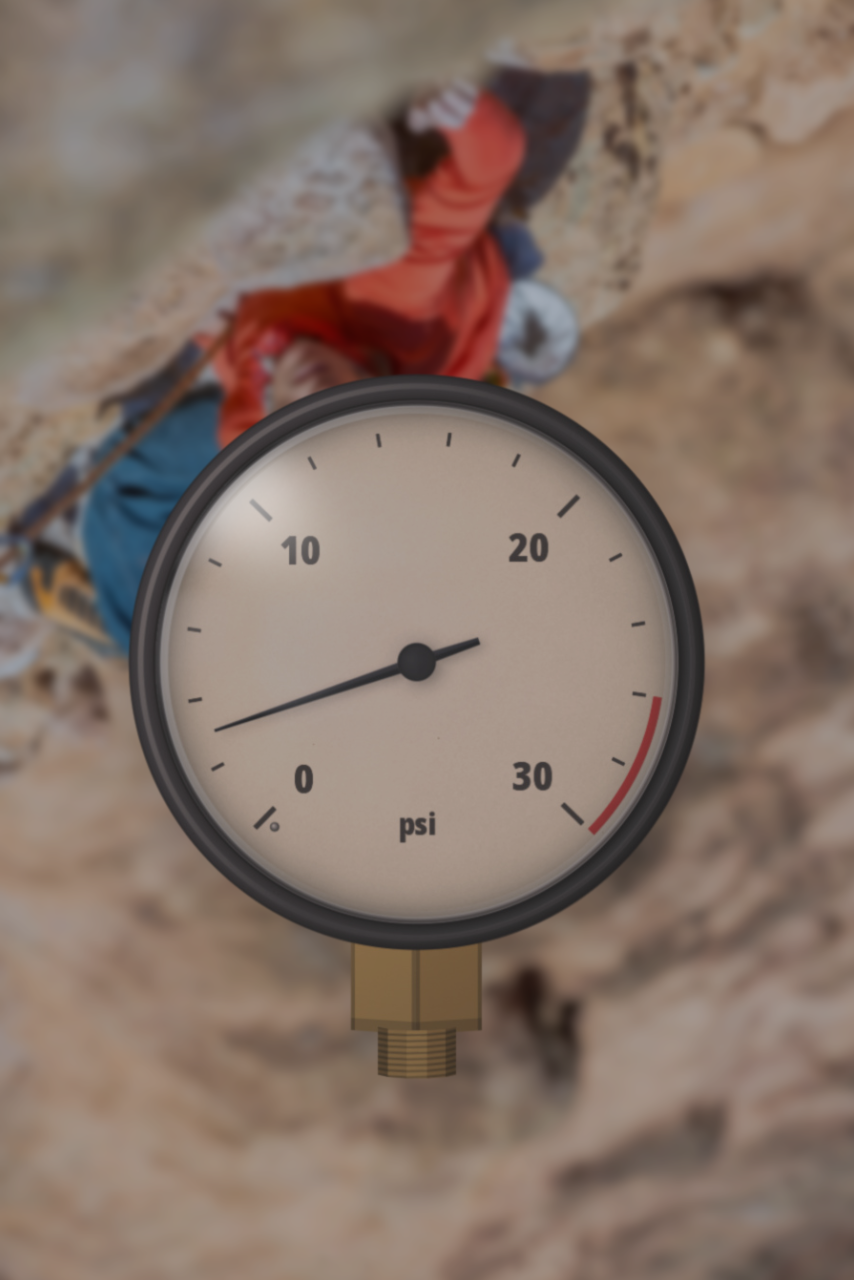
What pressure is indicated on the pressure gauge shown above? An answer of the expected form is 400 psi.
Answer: 3 psi
